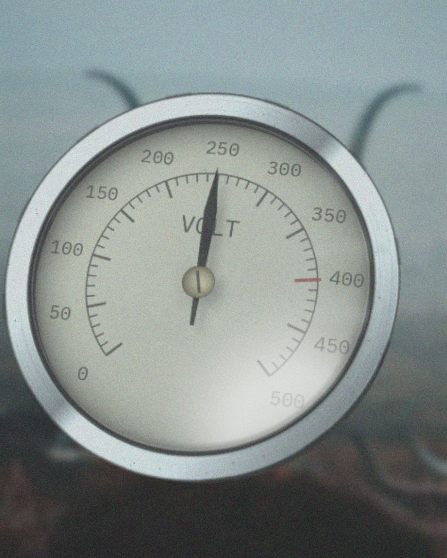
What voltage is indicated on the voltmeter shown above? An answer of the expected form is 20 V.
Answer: 250 V
